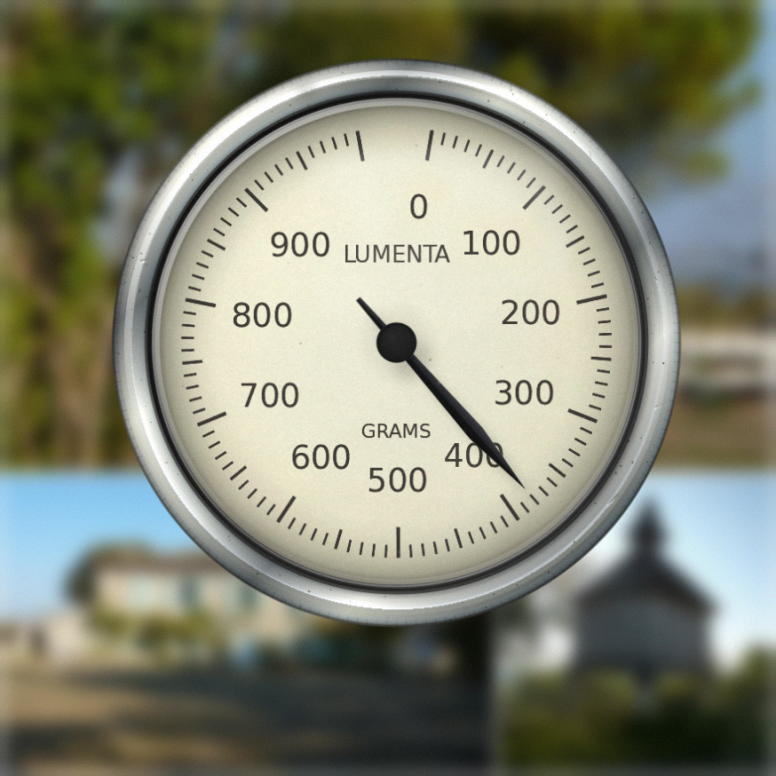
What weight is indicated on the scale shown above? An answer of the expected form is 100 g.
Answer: 380 g
